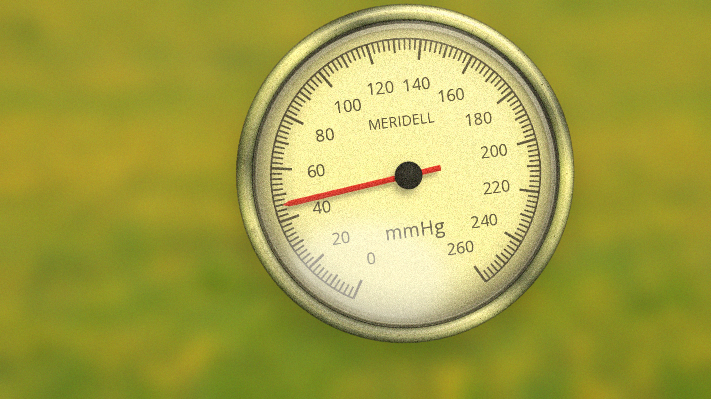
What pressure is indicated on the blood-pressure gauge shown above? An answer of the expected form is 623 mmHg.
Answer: 46 mmHg
